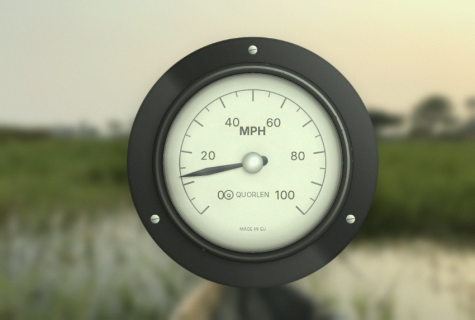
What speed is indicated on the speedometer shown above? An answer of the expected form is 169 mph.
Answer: 12.5 mph
